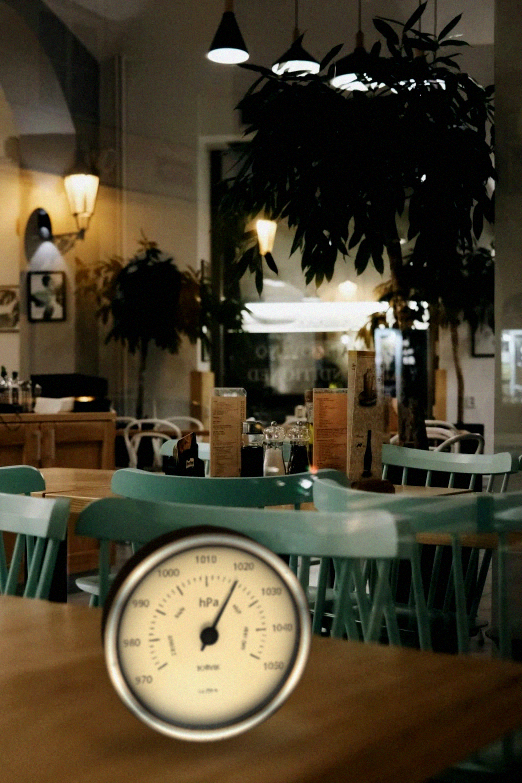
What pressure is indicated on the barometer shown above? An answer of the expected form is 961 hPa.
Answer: 1020 hPa
